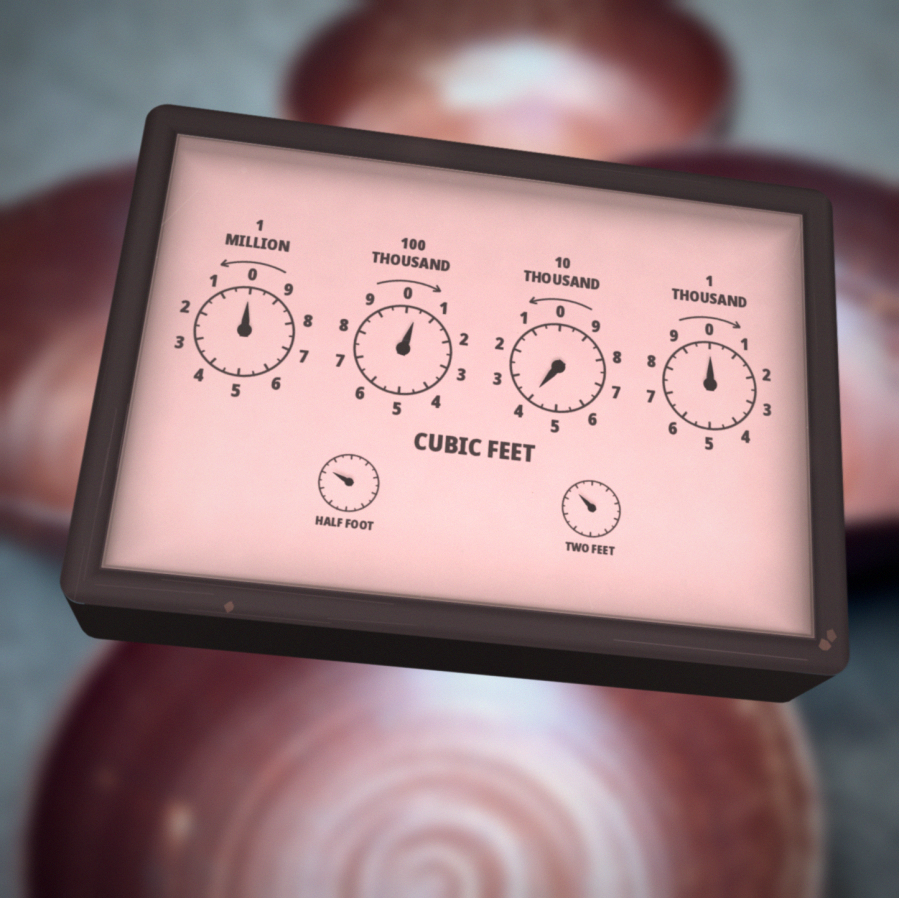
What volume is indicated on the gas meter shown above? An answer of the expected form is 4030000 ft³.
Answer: 4000 ft³
